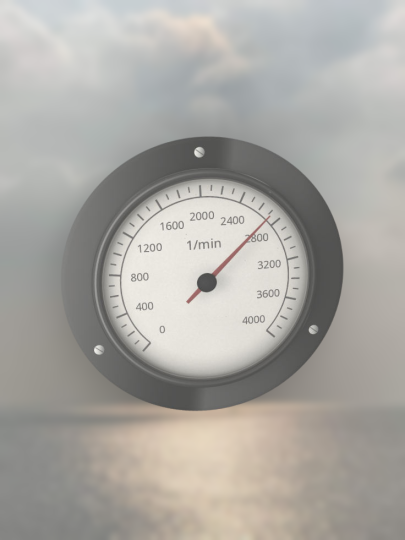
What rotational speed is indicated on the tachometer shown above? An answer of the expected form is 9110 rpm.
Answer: 2700 rpm
